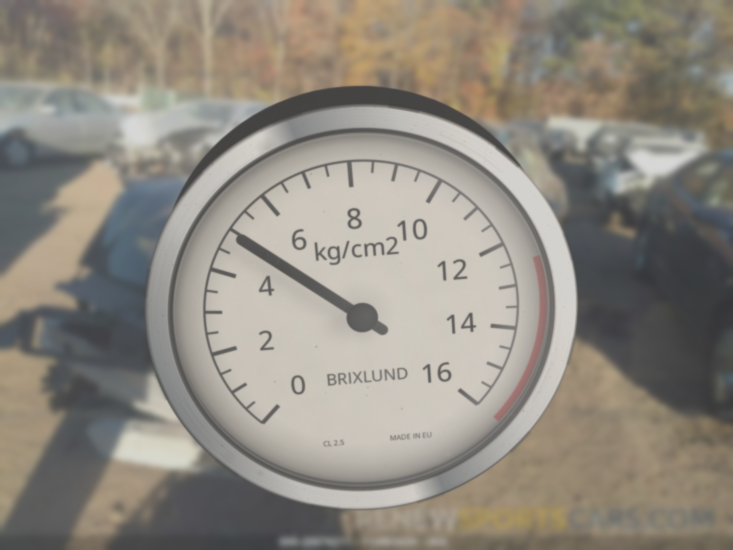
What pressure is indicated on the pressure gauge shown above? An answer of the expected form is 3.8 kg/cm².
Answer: 5 kg/cm²
